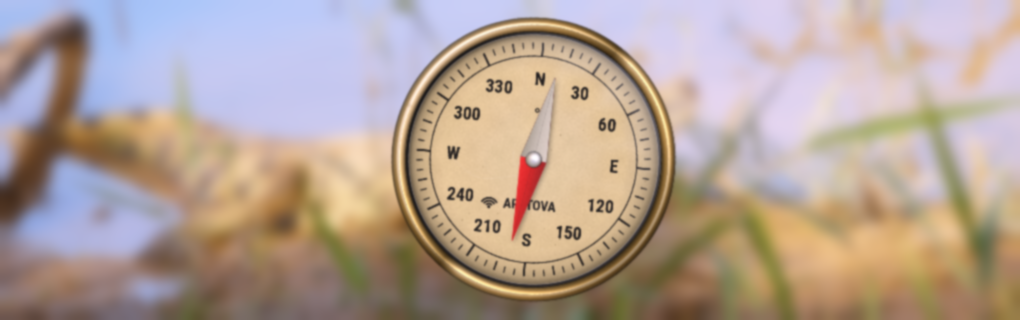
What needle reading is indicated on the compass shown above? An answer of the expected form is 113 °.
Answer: 190 °
